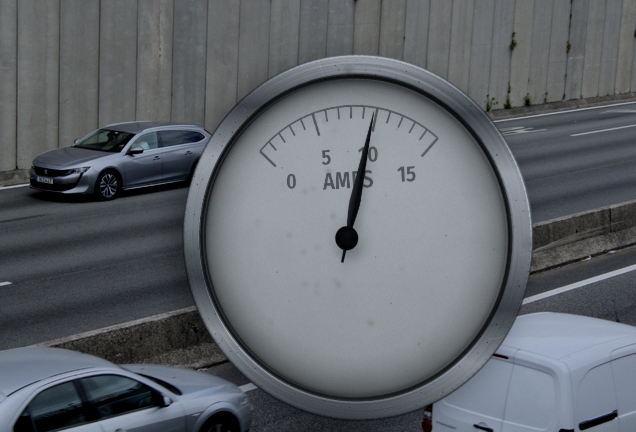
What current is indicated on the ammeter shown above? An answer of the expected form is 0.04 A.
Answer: 10 A
